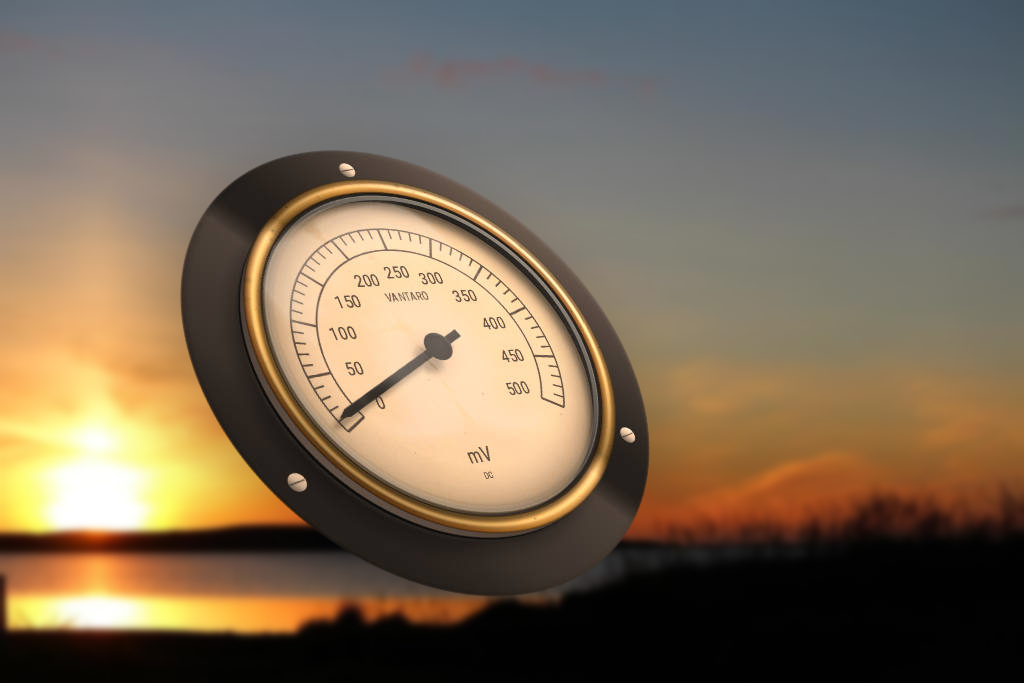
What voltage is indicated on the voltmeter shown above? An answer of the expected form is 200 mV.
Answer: 10 mV
